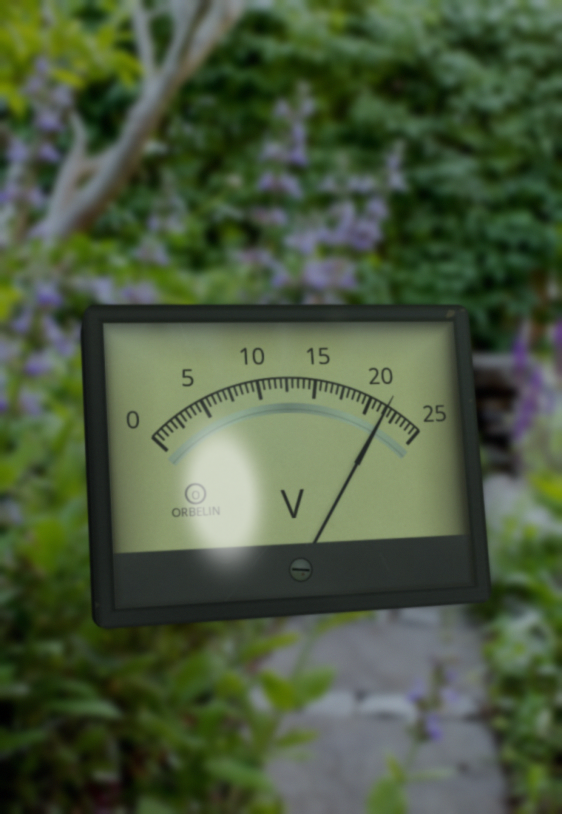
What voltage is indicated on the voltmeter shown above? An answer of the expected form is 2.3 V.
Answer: 21.5 V
